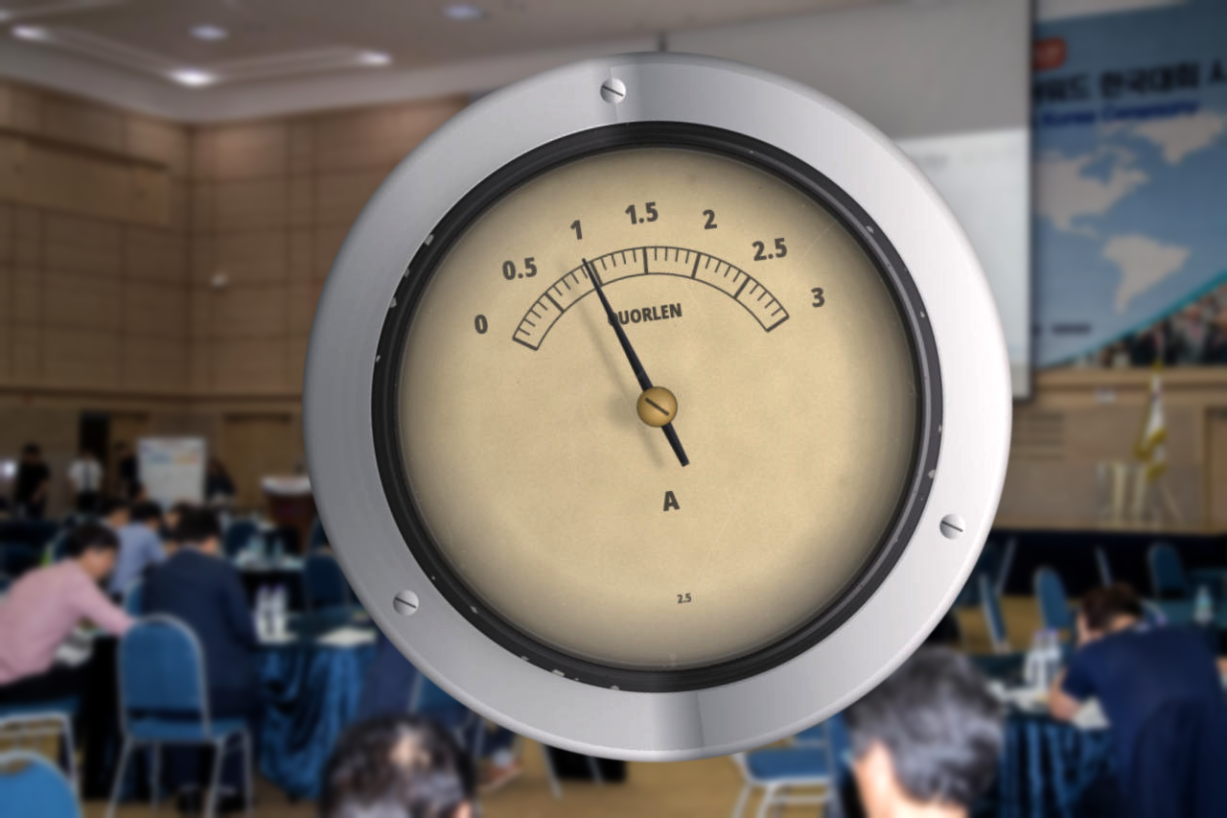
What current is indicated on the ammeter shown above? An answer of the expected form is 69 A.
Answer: 0.95 A
